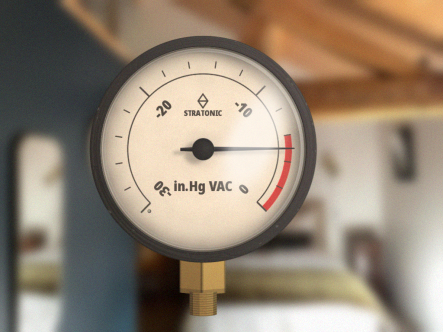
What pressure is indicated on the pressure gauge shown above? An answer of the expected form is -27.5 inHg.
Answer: -5 inHg
